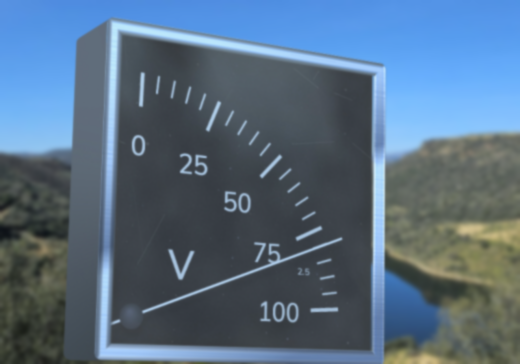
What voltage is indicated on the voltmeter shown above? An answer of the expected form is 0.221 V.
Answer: 80 V
